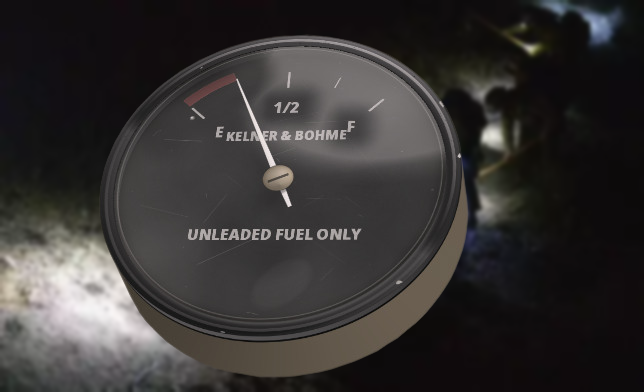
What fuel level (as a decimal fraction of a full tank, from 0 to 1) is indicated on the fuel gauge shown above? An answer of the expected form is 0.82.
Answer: 0.25
